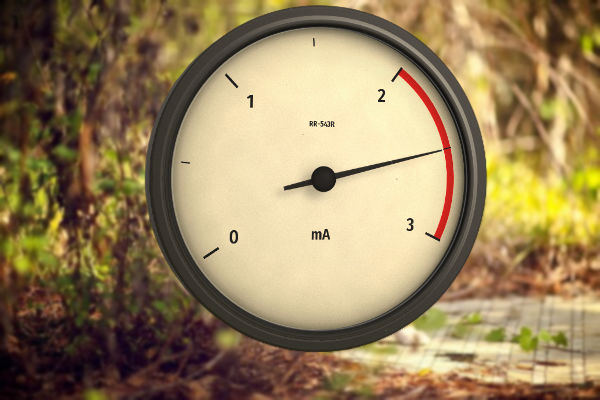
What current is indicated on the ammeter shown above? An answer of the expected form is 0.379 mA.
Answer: 2.5 mA
